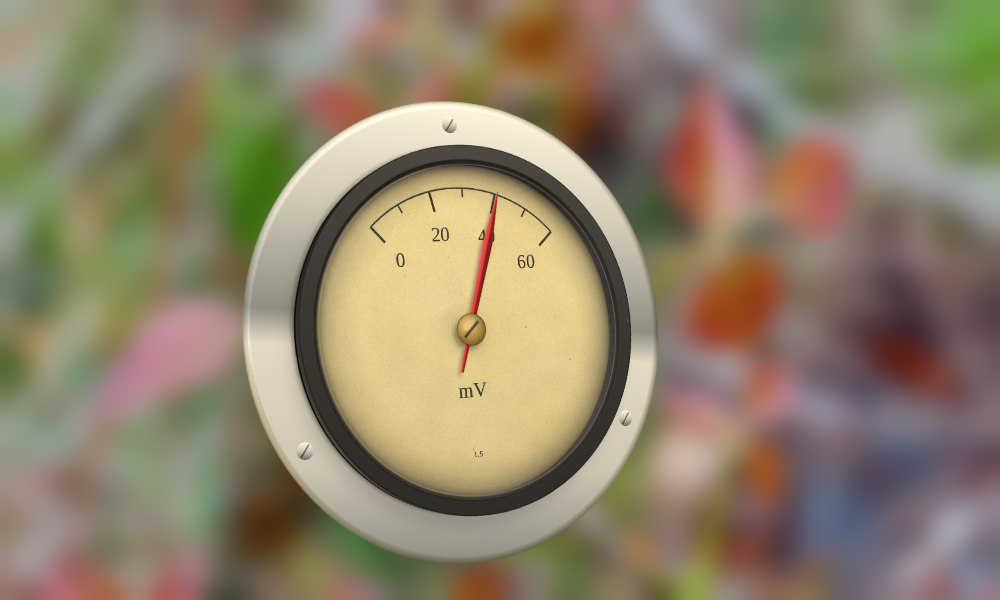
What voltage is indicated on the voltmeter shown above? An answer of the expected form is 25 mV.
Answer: 40 mV
